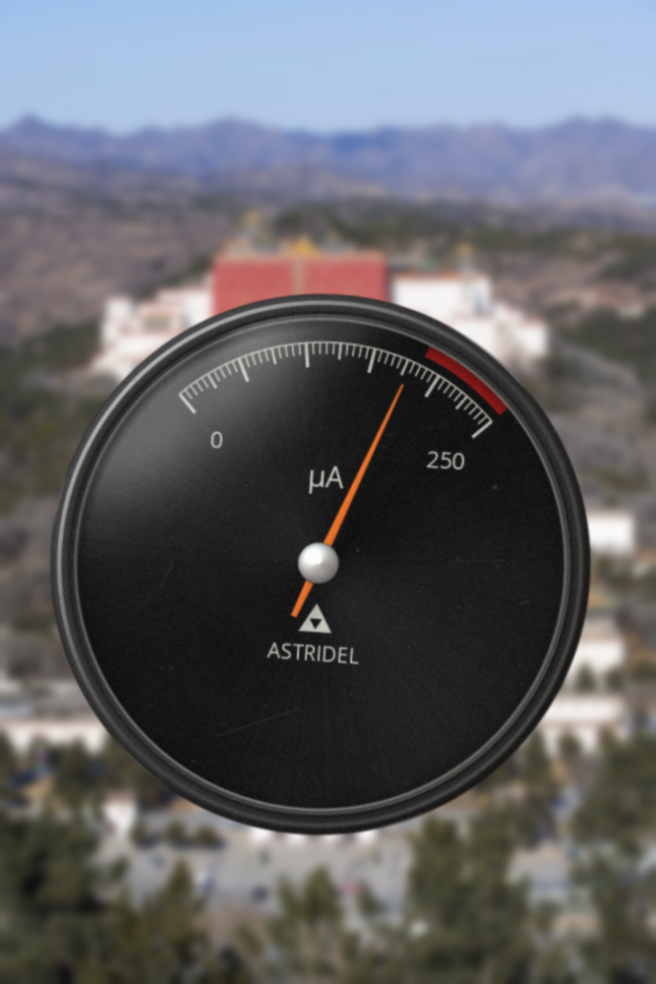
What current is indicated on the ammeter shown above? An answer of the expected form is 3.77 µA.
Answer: 180 µA
